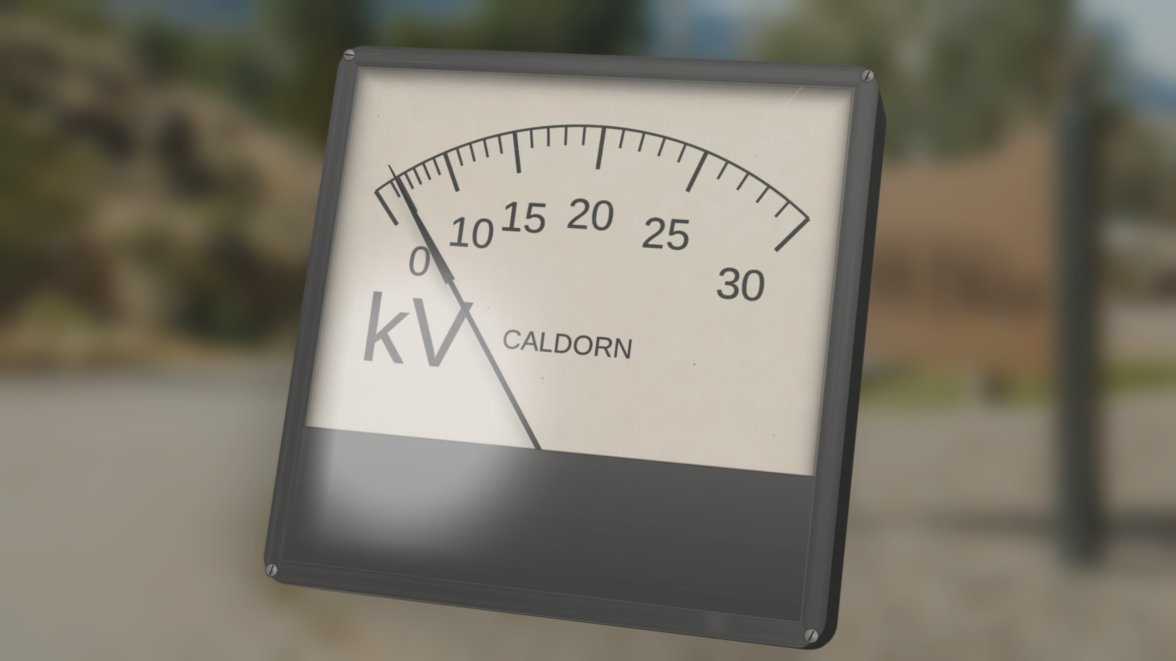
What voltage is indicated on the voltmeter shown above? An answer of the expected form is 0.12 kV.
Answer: 5 kV
